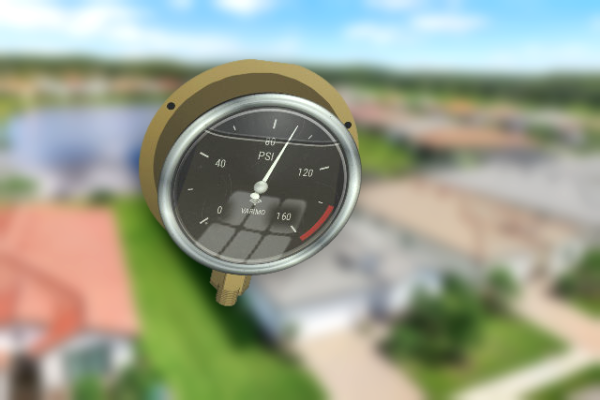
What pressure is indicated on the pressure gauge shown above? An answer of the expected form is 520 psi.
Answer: 90 psi
